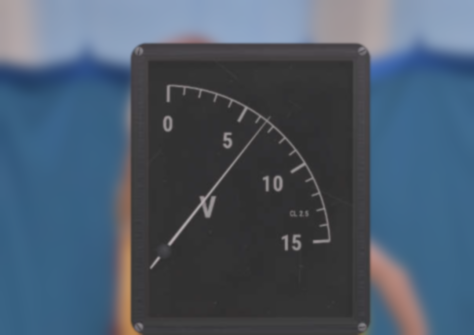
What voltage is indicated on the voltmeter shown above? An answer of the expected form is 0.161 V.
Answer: 6.5 V
